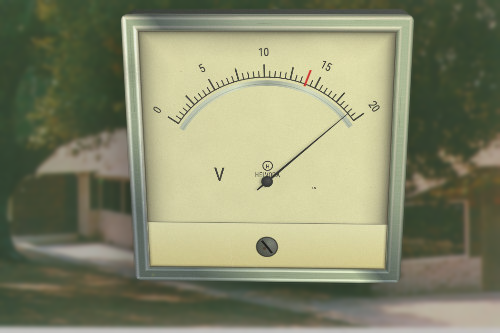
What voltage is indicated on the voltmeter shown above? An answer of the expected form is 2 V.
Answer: 19 V
